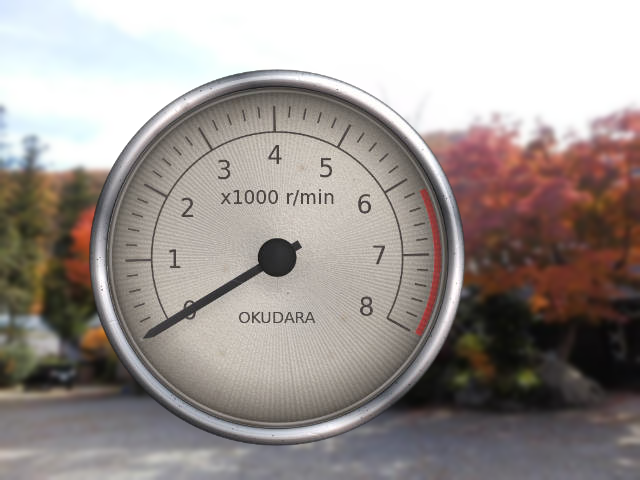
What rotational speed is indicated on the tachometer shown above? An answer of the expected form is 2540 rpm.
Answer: 0 rpm
